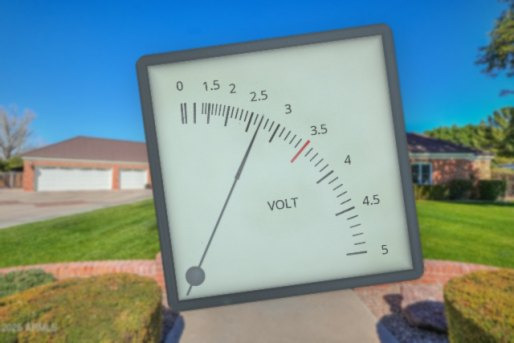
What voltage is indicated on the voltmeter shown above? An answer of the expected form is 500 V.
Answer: 2.7 V
